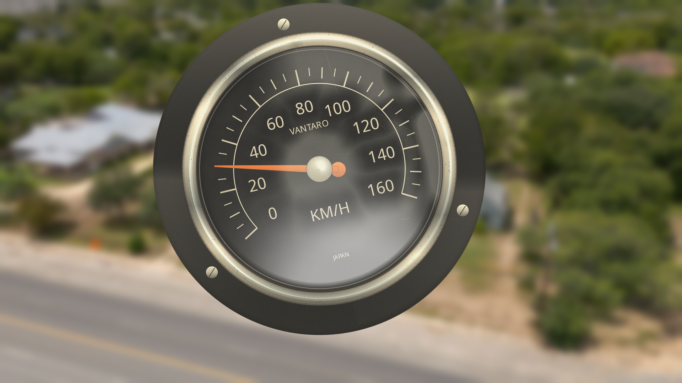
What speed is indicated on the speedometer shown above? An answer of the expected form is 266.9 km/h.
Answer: 30 km/h
